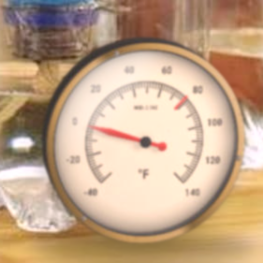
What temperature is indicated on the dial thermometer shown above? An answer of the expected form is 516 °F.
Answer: 0 °F
